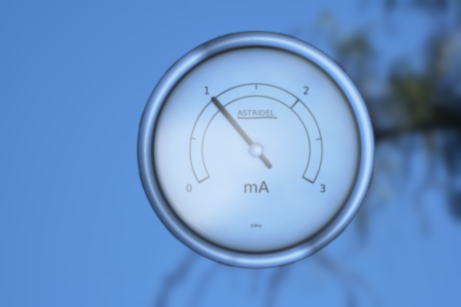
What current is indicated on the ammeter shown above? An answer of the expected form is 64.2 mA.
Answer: 1 mA
